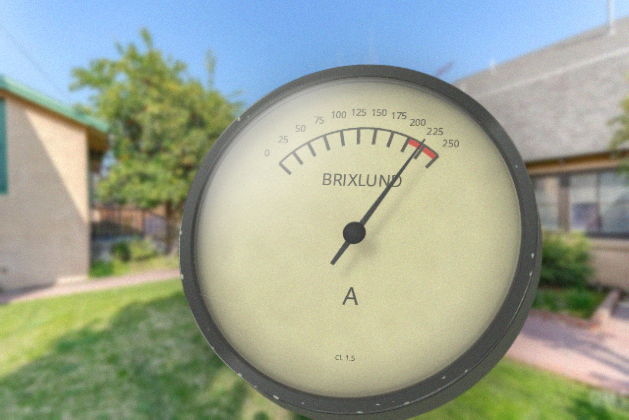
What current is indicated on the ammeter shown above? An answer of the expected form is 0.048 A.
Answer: 225 A
